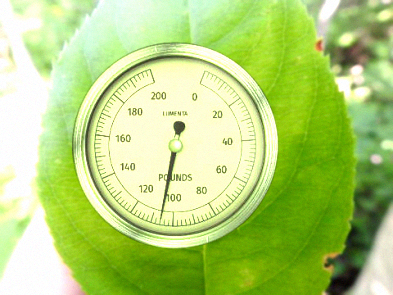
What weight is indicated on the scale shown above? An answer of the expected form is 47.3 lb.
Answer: 106 lb
